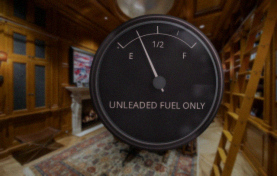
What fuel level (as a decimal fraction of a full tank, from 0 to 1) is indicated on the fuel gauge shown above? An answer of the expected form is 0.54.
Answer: 0.25
